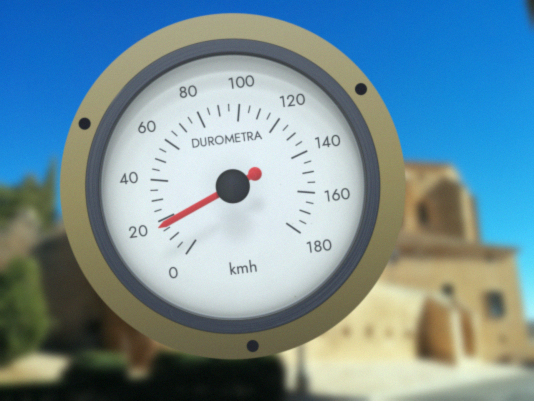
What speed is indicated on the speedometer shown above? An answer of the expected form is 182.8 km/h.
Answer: 17.5 km/h
